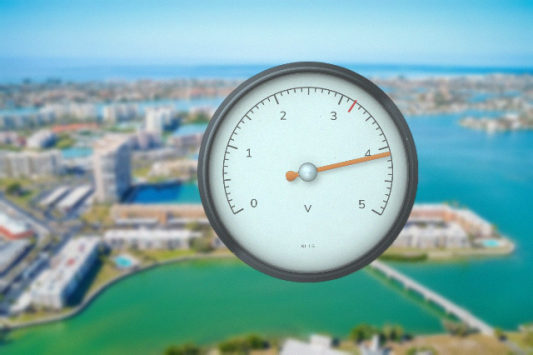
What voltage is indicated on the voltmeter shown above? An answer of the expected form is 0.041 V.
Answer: 4.1 V
